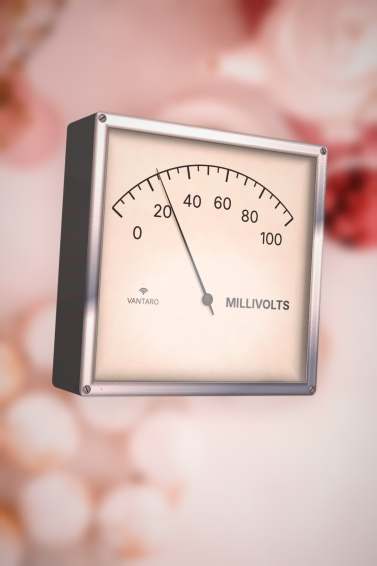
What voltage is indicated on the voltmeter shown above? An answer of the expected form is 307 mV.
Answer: 25 mV
